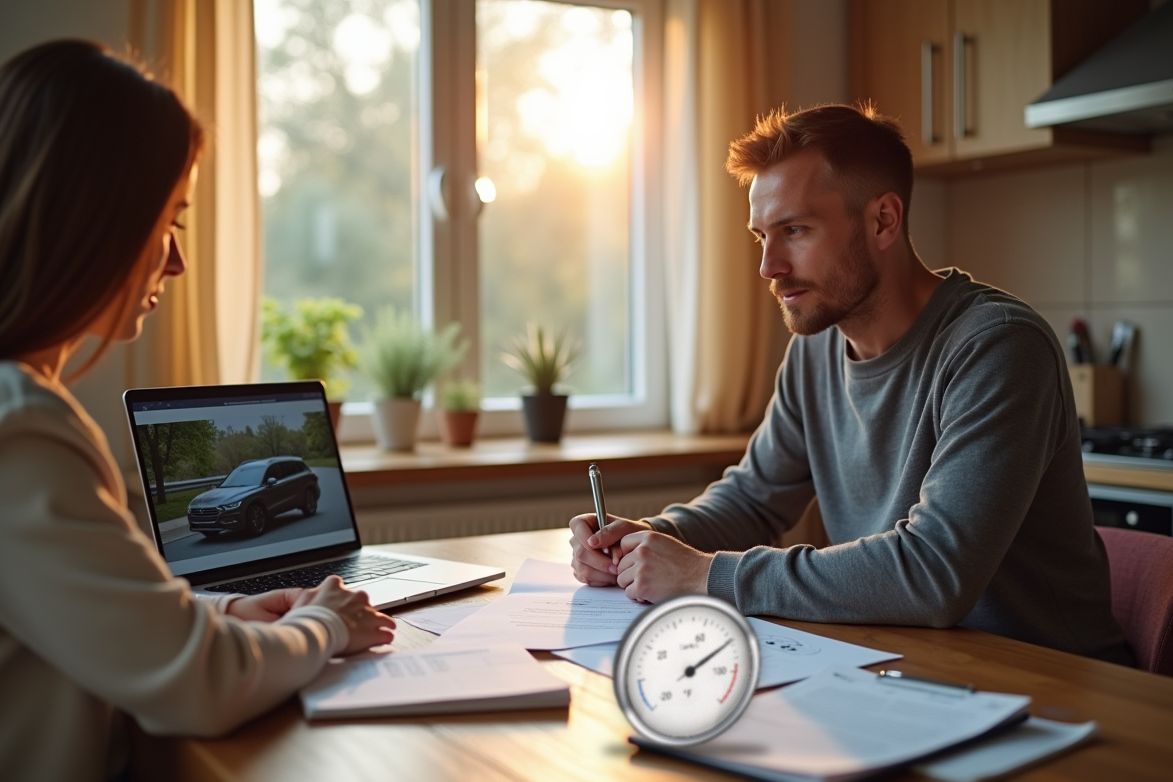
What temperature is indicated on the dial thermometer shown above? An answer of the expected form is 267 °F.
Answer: 80 °F
